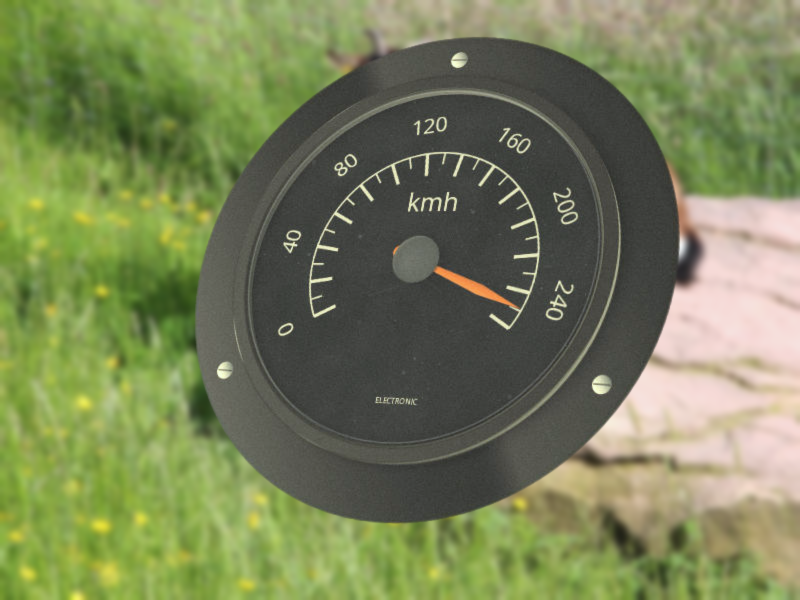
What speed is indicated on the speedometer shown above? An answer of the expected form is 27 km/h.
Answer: 250 km/h
